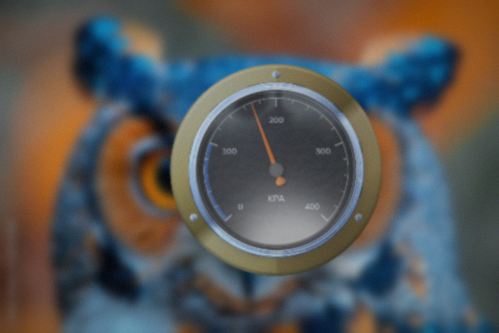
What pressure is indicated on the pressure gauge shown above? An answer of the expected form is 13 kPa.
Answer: 170 kPa
